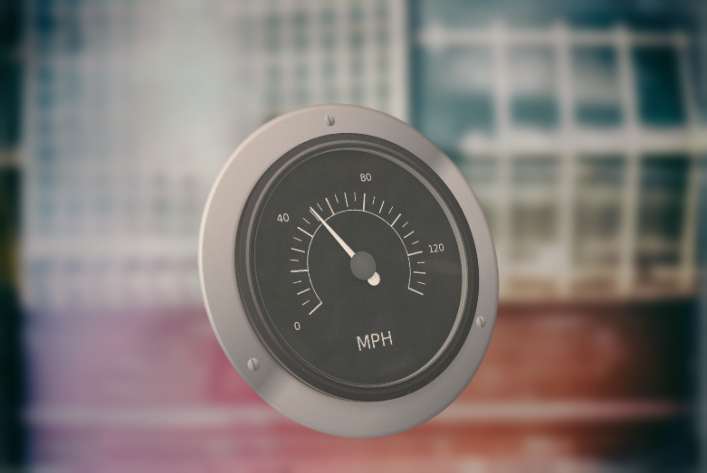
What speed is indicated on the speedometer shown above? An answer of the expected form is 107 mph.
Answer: 50 mph
